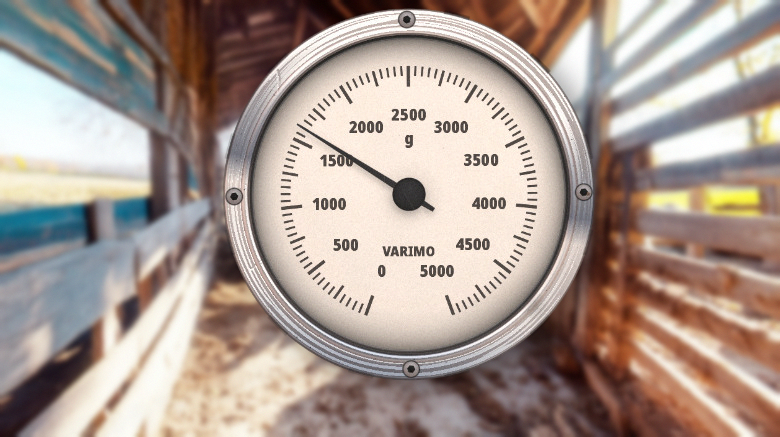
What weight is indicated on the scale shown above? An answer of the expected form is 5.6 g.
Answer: 1600 g
